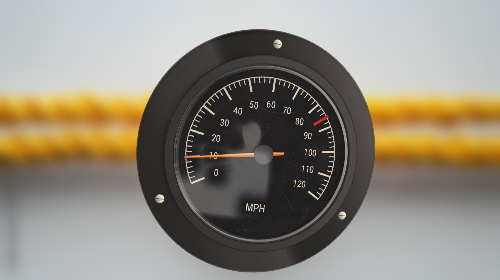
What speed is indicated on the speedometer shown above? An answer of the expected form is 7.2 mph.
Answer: 10 mph
